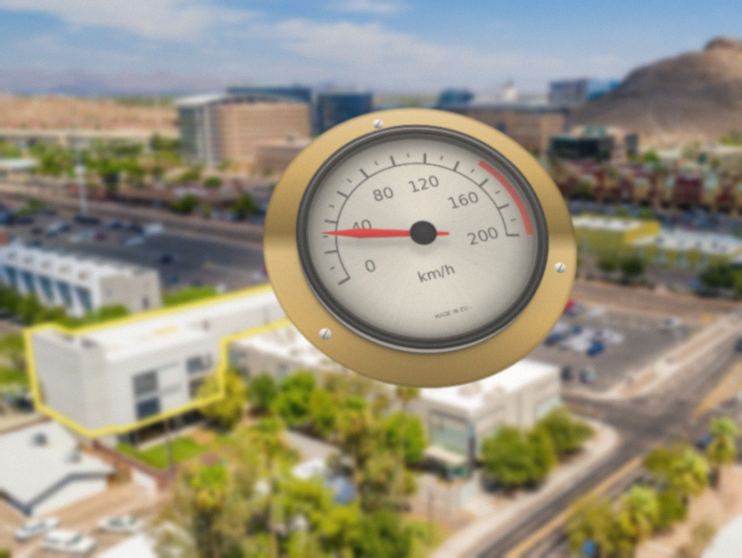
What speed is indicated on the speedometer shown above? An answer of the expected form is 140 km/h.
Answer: 30 km/h
